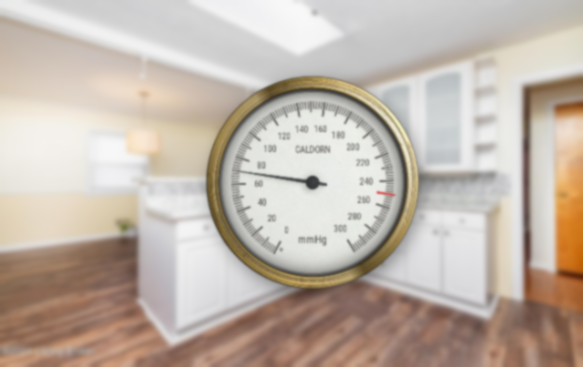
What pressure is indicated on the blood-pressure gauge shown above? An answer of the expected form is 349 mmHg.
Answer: 70 mmHg
